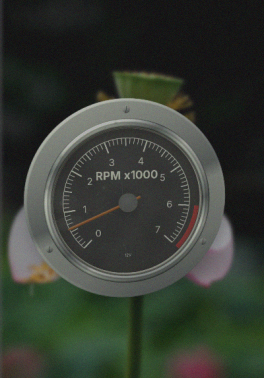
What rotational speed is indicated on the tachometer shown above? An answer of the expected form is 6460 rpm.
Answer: 600 rpm
